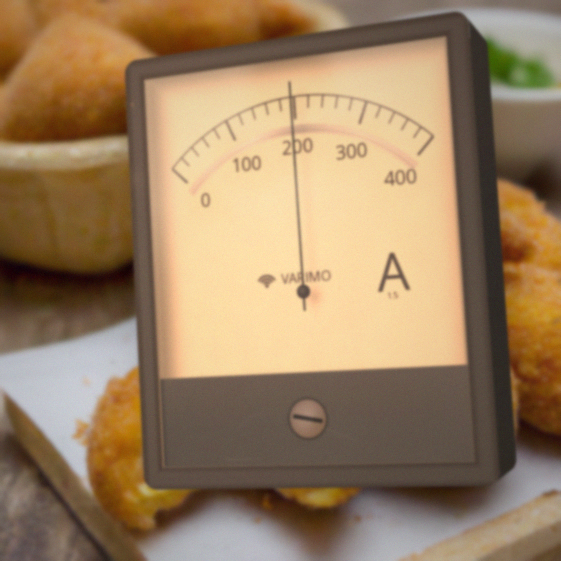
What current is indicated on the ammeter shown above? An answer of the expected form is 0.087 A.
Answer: 200 A
